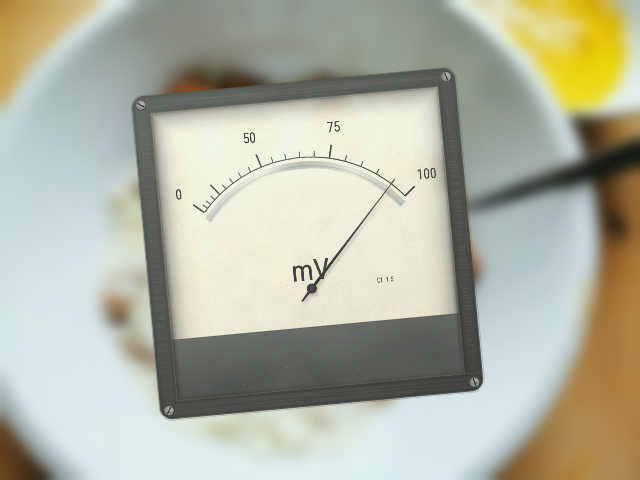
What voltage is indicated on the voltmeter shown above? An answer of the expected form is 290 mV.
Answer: 95 mV
